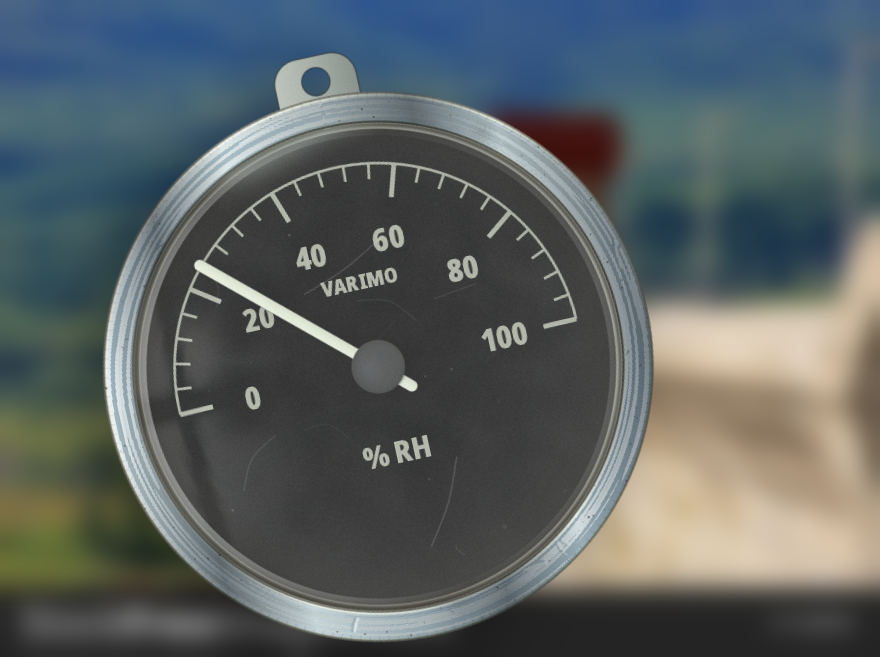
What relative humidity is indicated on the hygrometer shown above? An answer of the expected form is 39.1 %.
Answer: 24 %
